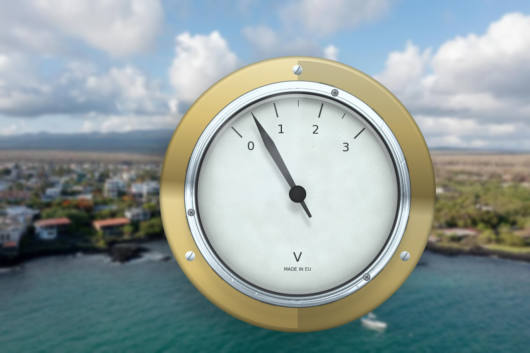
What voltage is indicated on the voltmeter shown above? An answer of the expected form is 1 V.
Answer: 0.5 V
